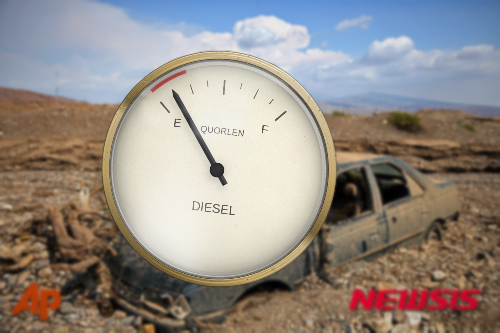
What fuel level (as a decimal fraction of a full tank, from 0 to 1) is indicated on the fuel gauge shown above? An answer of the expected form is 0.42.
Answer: 0.125
